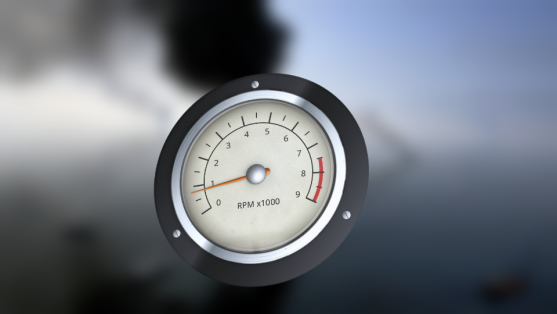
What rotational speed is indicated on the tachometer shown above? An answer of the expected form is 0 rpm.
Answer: 750 rpm
